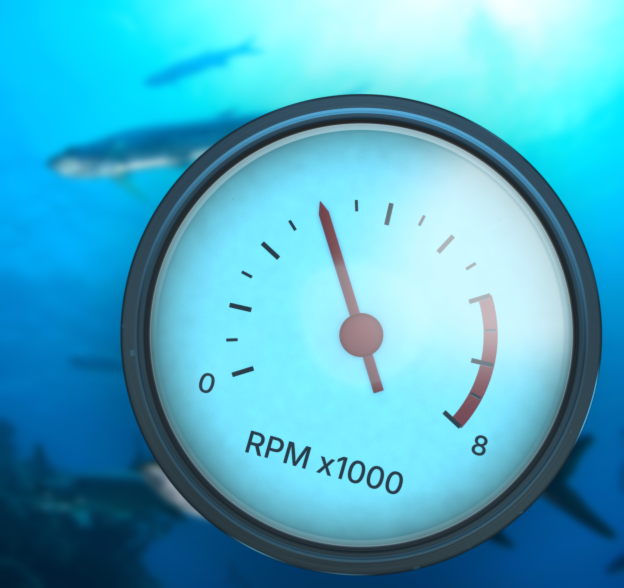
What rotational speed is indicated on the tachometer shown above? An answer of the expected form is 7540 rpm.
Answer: 3000 rpm
